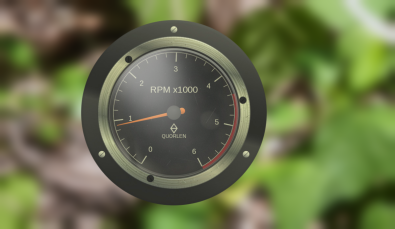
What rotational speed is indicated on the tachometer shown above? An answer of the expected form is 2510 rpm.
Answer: 900 rpm
